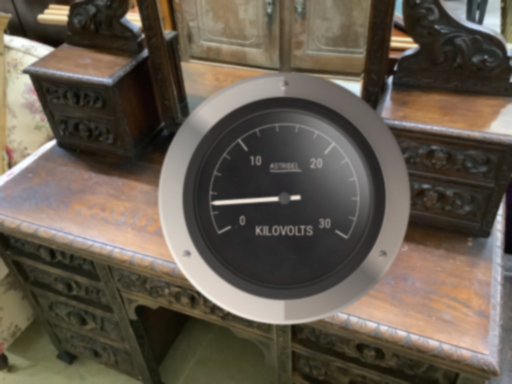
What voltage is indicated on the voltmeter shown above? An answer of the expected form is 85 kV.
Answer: 3 kV
